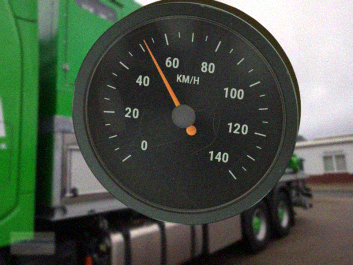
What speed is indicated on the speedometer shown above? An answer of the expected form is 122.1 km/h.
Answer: 52.5 km/h
